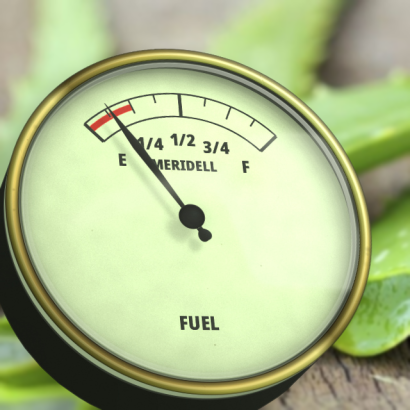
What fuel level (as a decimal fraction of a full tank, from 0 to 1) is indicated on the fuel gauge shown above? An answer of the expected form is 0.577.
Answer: 0.125
